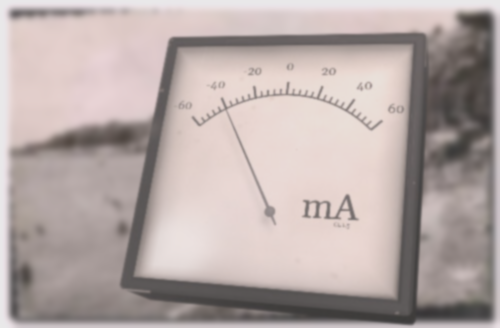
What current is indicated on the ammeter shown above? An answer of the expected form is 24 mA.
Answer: -40 mA
